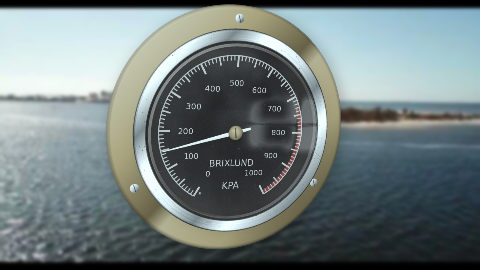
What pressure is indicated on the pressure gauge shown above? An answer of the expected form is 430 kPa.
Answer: 150 kPa
